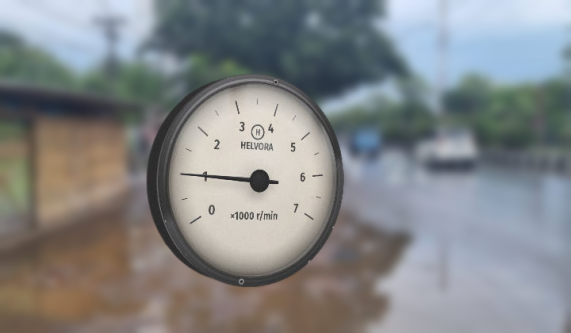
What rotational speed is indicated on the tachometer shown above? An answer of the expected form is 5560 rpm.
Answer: 1000 rpm
